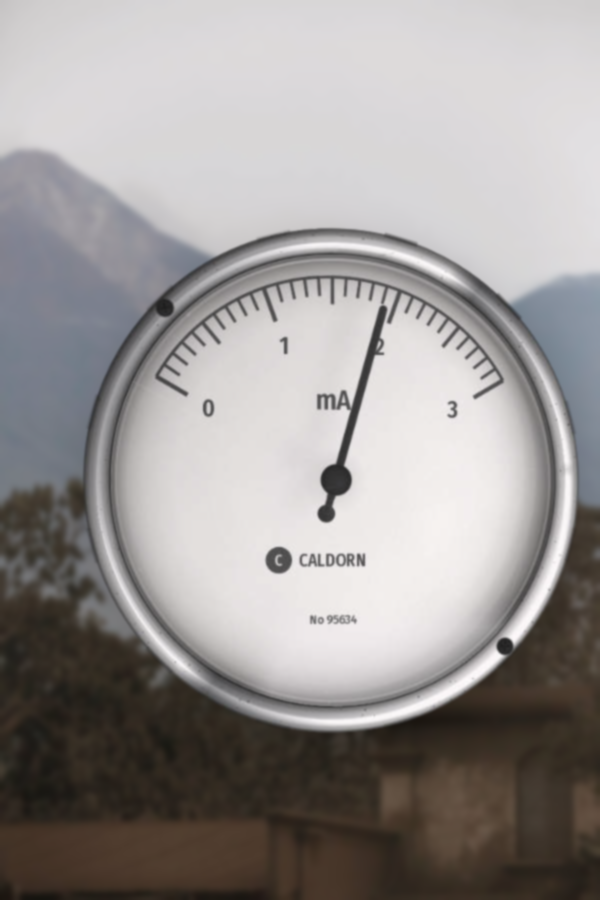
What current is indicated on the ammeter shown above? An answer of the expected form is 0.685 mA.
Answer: 1.9 mA
